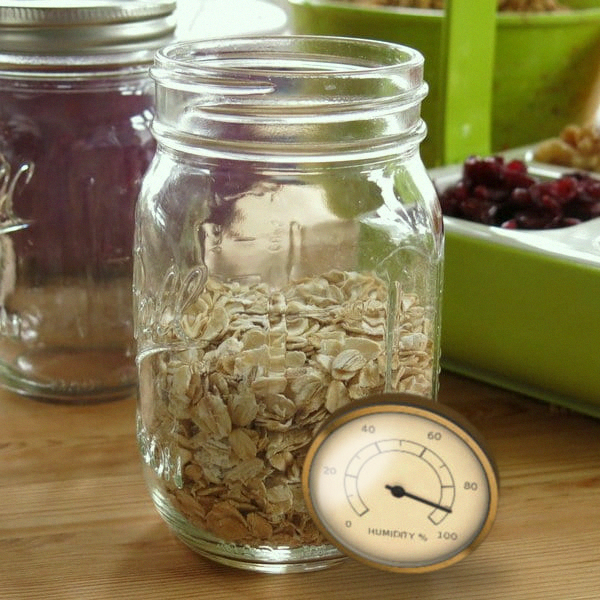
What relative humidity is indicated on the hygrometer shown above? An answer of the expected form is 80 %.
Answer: 90 %
